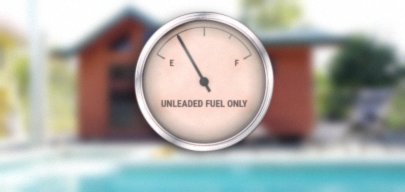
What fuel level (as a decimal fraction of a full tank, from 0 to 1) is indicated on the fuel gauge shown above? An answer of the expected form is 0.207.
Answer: 0.25
